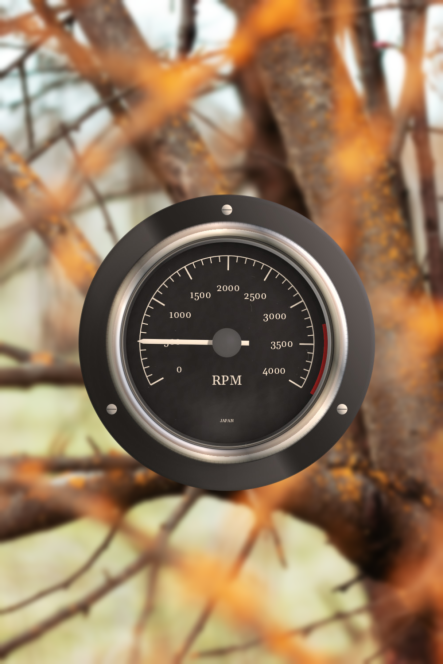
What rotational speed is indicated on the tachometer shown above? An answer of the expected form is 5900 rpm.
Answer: 500 rpm
